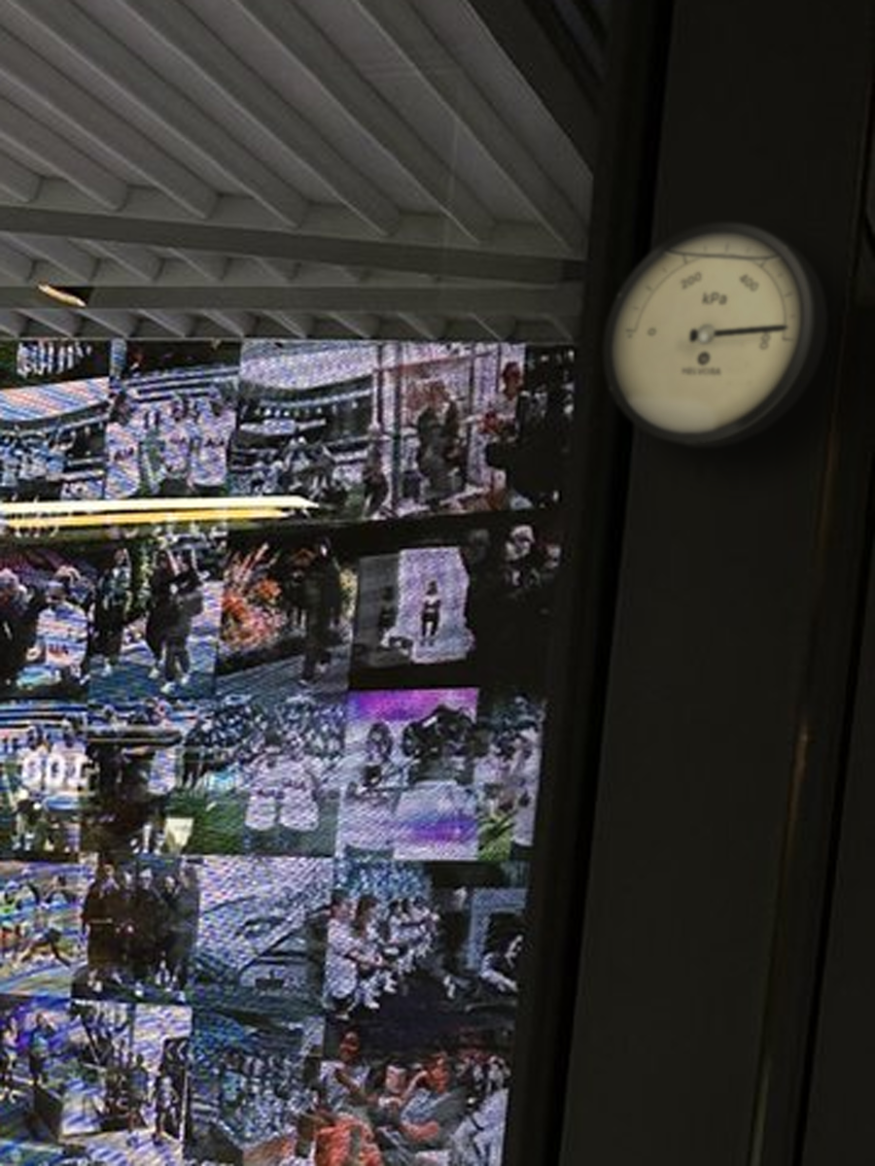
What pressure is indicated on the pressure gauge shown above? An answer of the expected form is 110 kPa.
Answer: 575 kPa
